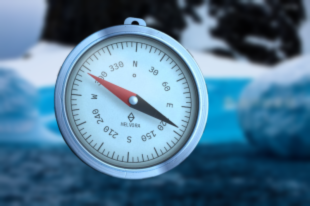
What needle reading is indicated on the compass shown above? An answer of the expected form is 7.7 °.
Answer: 295 °
